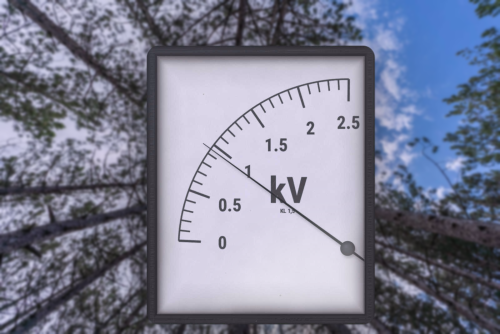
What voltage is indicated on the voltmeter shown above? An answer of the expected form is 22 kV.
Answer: 0.95 kV
